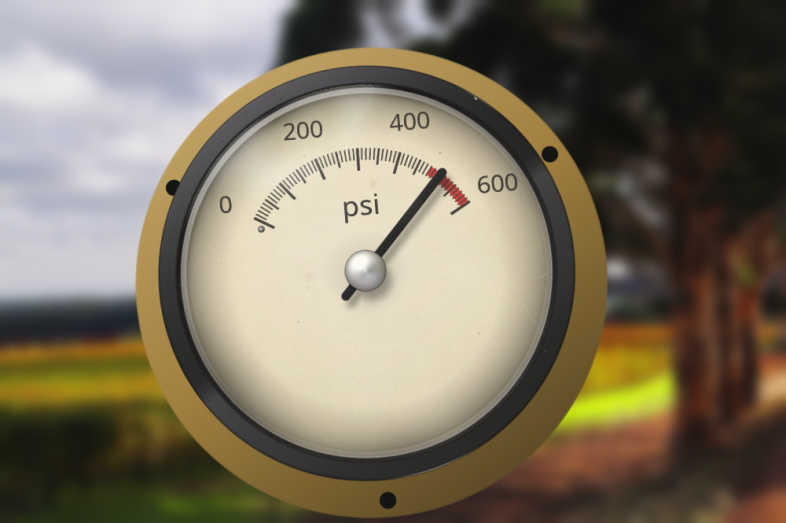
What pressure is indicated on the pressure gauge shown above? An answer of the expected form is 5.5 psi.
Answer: 510 psi
